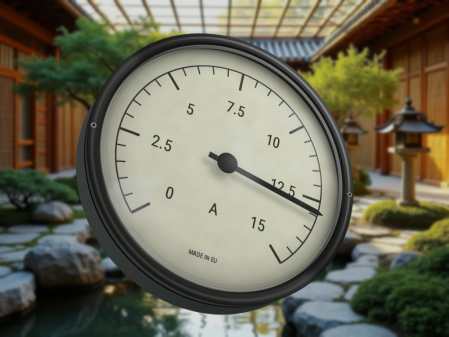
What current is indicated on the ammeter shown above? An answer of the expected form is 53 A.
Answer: 13 A
